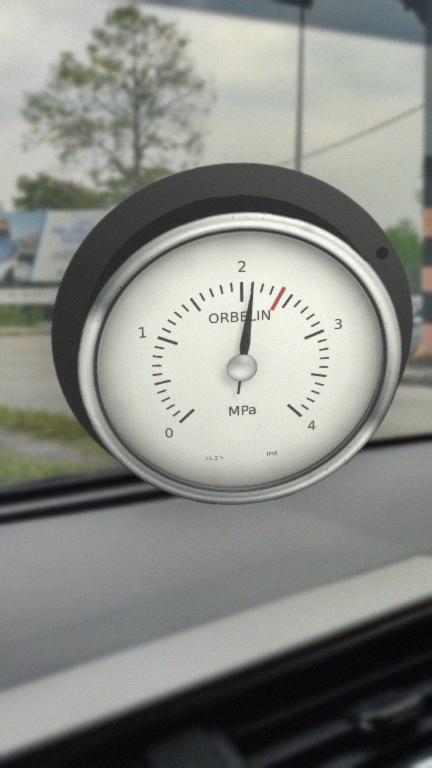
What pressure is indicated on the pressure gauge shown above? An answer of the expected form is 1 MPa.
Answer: 2.1 MPa
